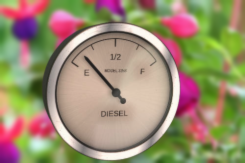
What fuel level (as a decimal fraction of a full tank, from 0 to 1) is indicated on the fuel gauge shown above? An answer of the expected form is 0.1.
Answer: 0.125
